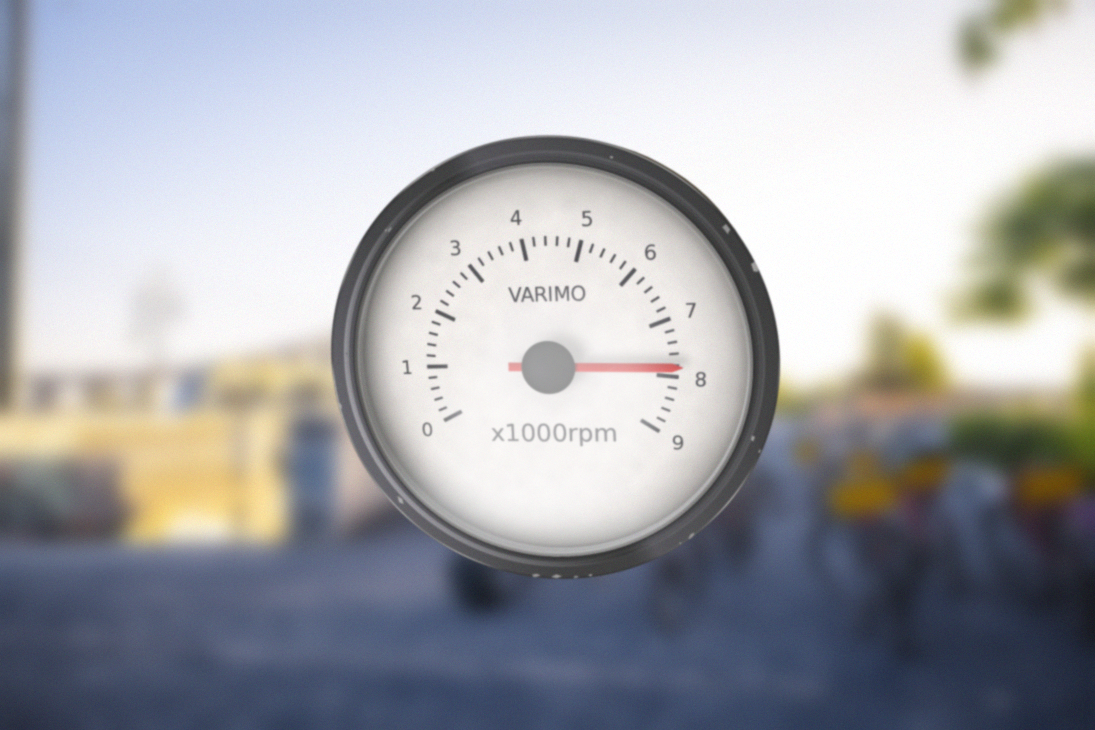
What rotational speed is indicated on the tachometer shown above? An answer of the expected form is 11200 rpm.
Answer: 7800 rpm
